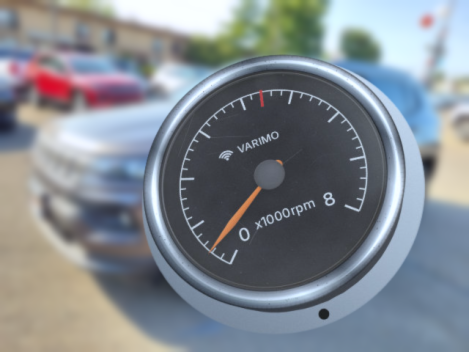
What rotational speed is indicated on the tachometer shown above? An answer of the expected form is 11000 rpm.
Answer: 400 rpm
